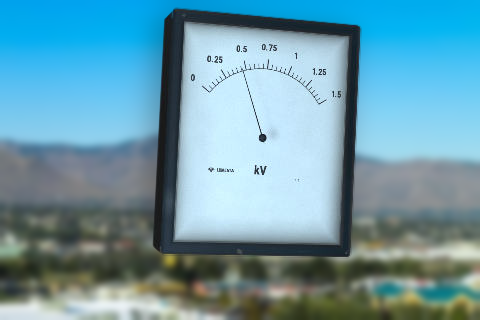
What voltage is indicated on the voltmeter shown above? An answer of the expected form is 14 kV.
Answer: 0.45 kV
